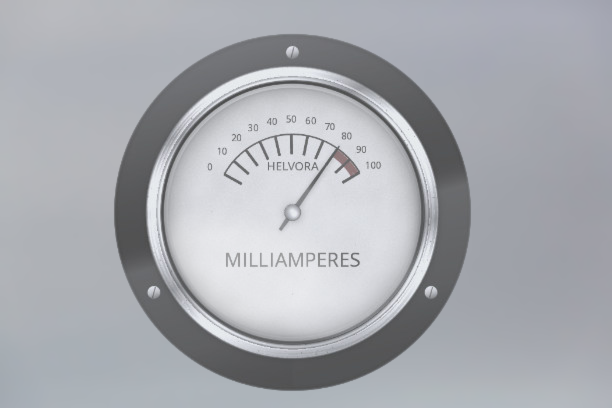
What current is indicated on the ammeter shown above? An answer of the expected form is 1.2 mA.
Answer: 80 mA
